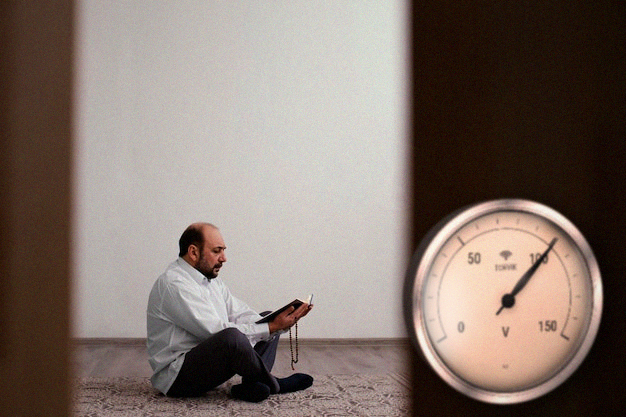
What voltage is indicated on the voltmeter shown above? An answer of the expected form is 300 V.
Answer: 100 V
